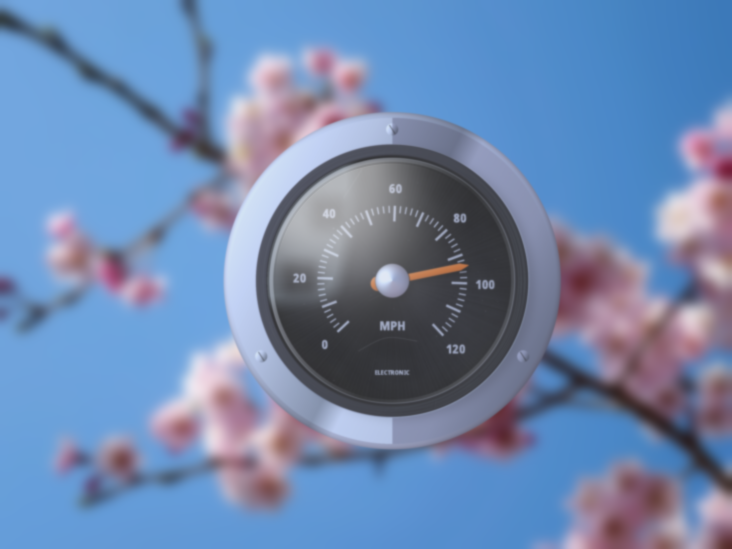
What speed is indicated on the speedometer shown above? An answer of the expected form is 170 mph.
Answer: 94 mph
